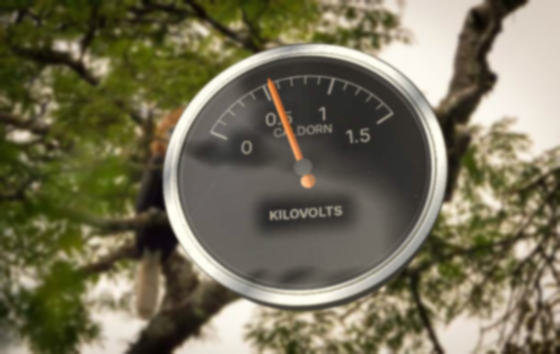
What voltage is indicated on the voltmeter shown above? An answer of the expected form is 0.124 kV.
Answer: 0.55 kV
